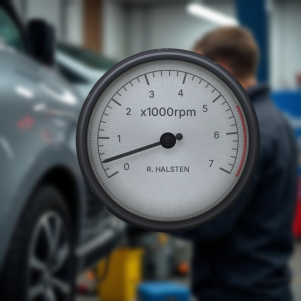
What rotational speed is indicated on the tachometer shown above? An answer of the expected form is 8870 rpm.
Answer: 400 rpm
